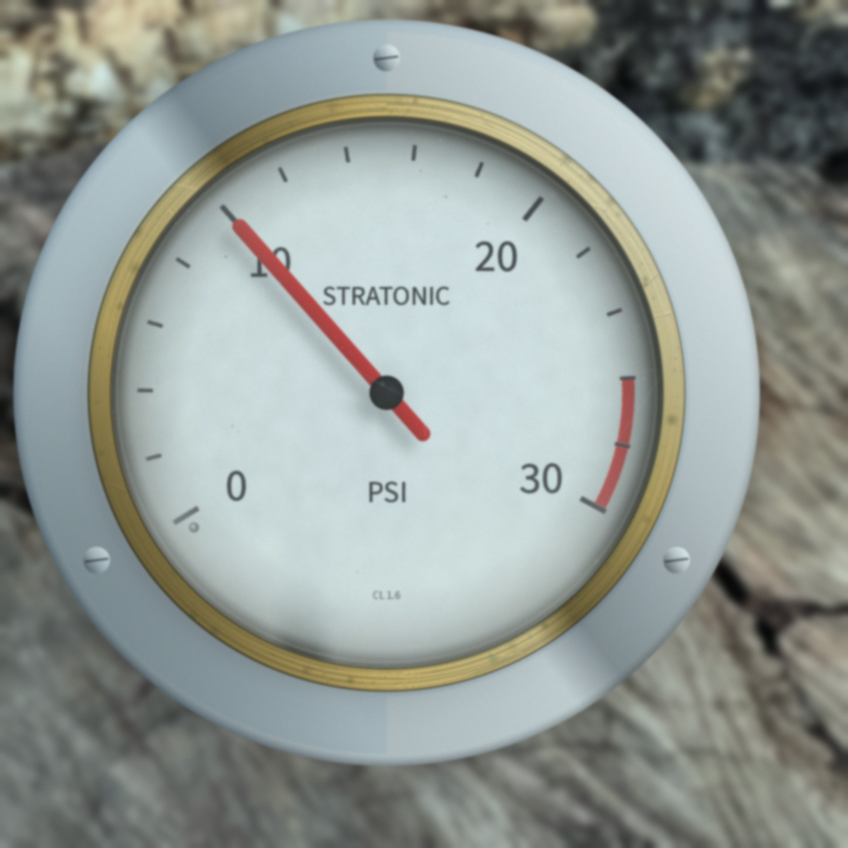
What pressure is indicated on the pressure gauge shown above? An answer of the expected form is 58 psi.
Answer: 10 psi
